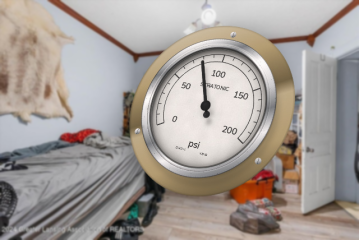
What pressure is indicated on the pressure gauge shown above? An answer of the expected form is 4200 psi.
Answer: 80 psi
